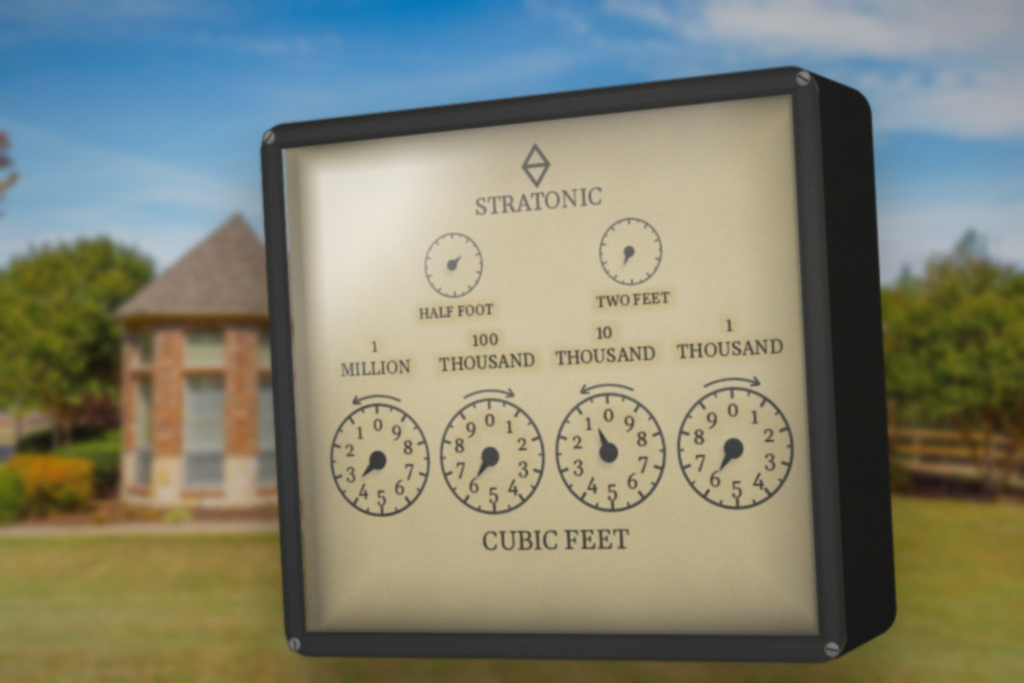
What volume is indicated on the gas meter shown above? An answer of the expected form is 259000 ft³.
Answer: 360600 ft³
